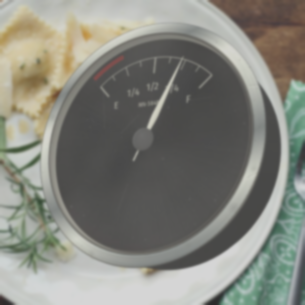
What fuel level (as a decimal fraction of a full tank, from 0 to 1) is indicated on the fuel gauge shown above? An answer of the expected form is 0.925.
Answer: 0.75
